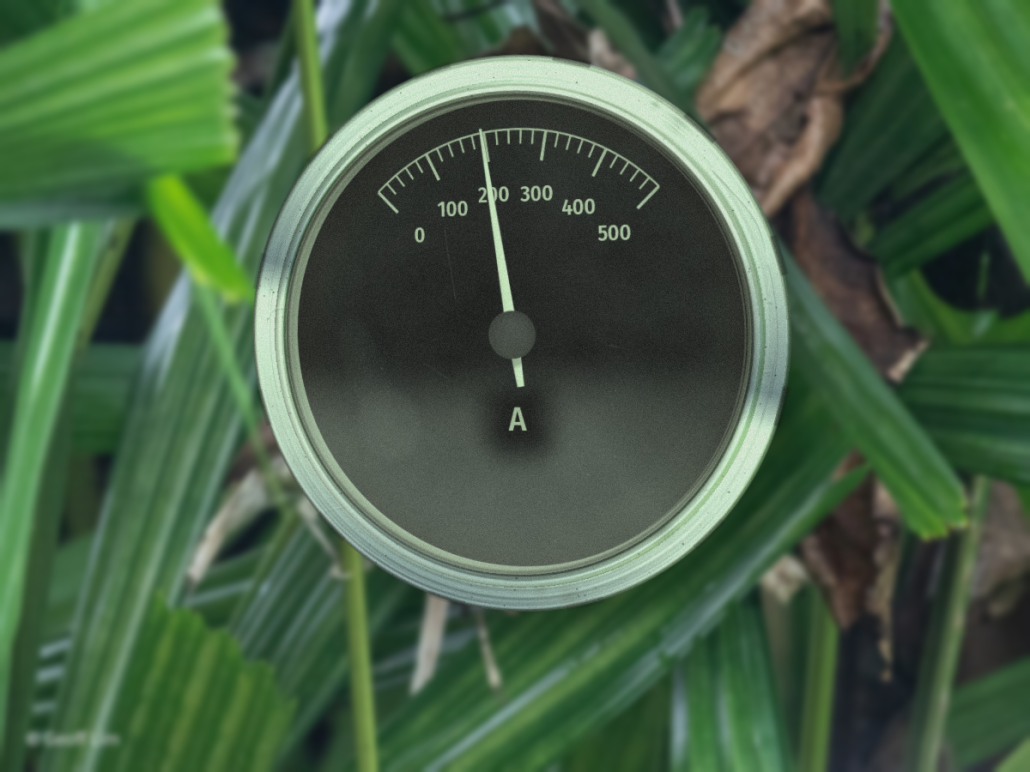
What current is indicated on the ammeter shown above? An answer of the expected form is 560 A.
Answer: 200 A
